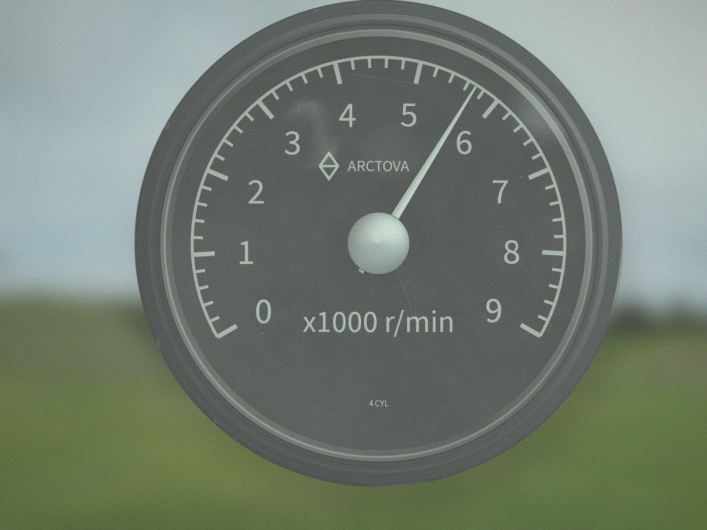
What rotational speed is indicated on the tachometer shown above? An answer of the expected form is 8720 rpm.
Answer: 5700 rpm
